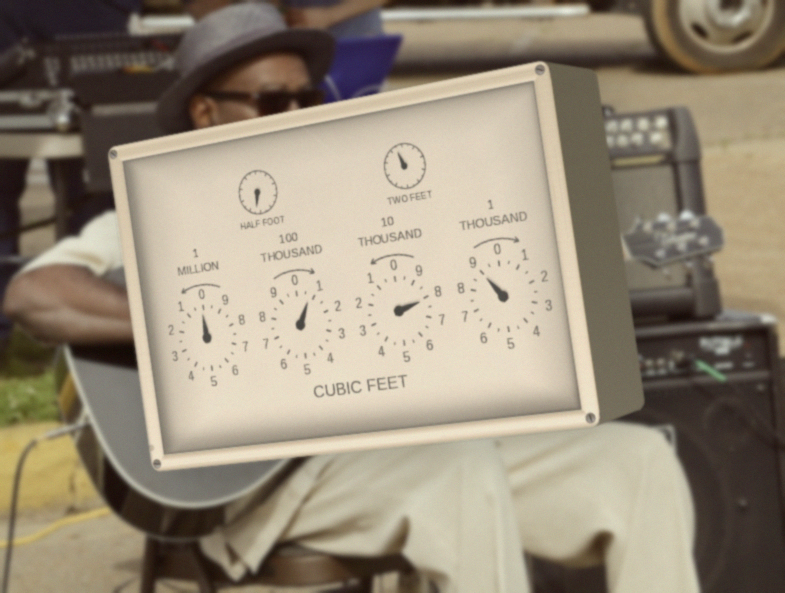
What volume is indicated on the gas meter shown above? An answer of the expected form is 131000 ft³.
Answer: 7900 ft³
